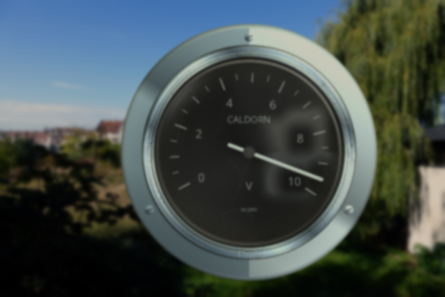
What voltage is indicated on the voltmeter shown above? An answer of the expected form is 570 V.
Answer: 9.5 V
